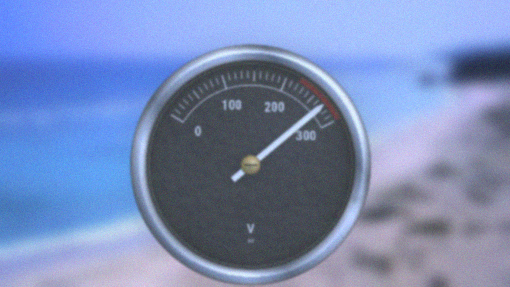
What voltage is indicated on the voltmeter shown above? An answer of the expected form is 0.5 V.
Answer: 270 V
